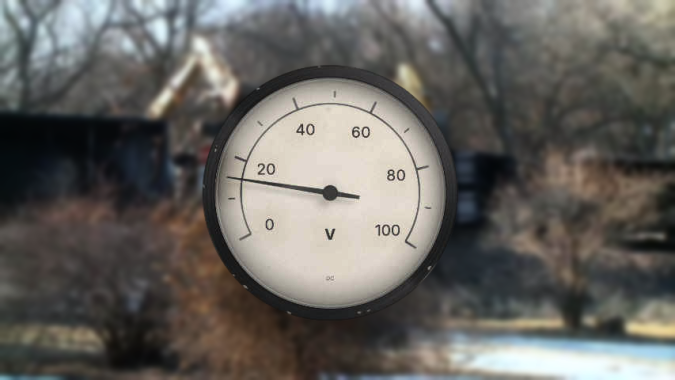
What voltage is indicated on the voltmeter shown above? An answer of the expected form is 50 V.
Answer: 15 V
